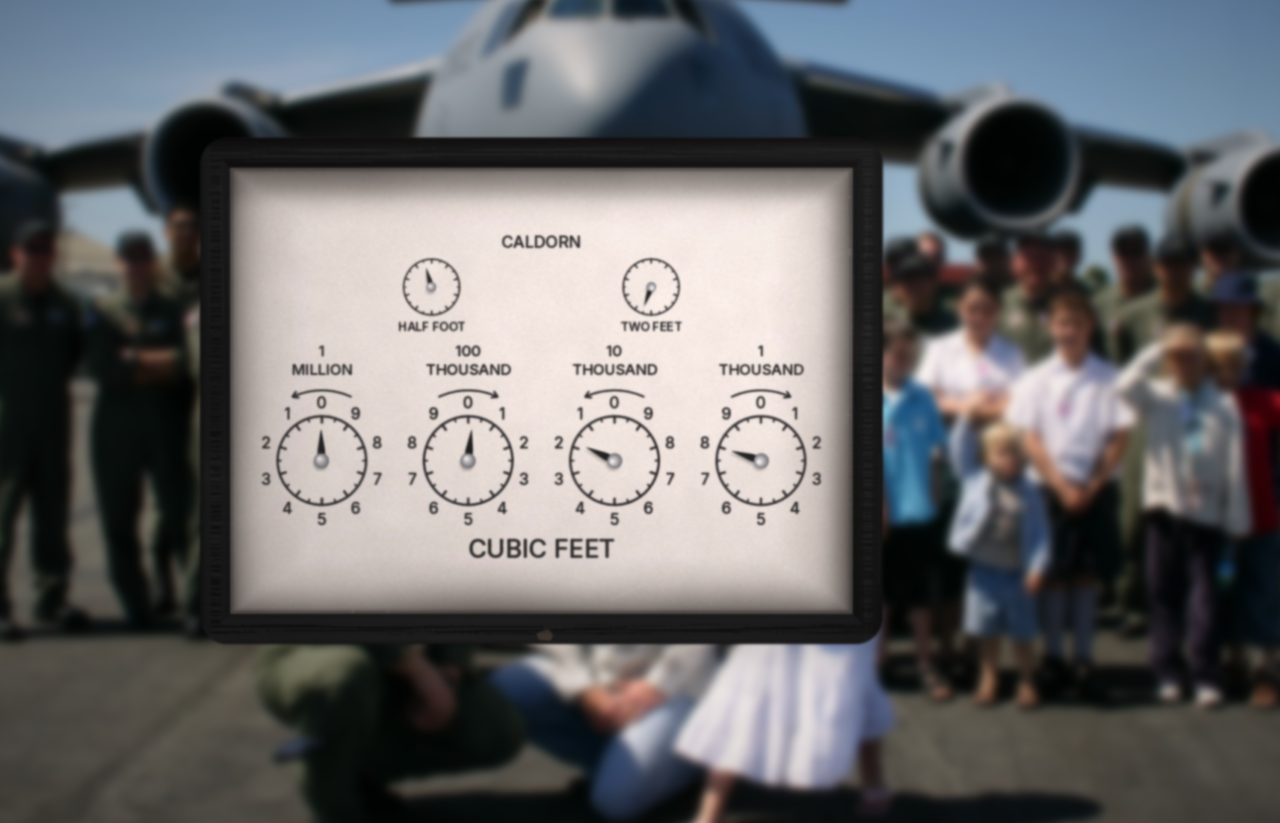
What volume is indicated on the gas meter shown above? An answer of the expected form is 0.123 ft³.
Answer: 1800 ft³
